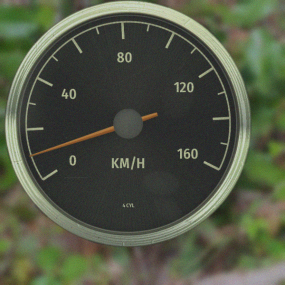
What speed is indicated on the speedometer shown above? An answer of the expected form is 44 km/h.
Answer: 10 km/h
